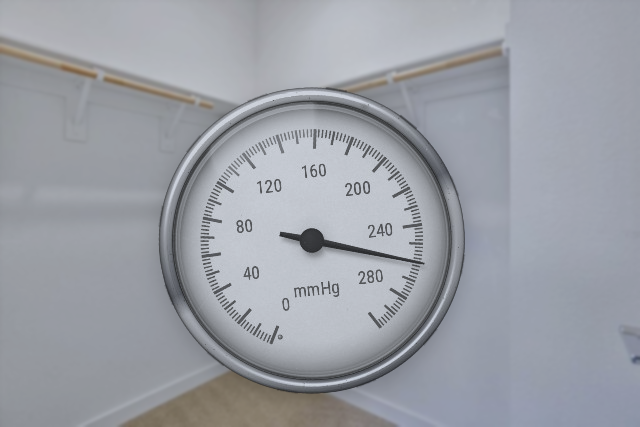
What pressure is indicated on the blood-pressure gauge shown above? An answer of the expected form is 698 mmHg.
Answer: 260 mmHg
